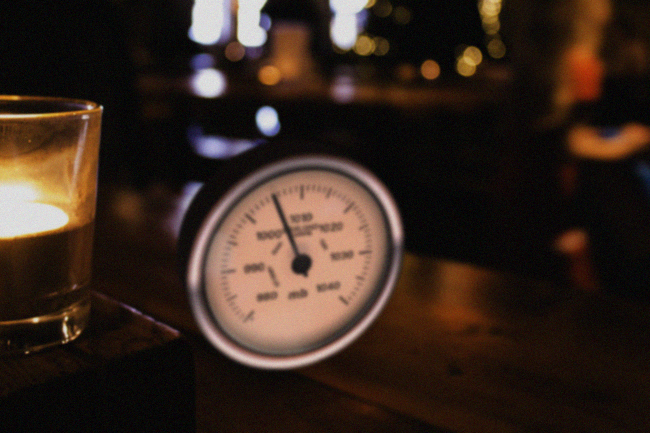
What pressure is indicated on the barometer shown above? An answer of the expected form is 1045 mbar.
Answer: 1005 mbar
